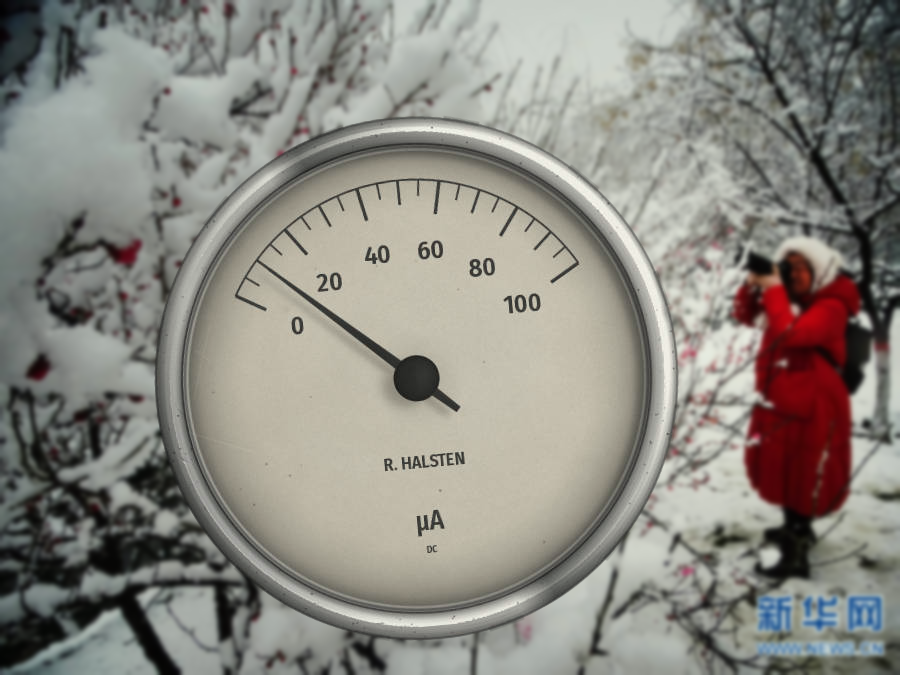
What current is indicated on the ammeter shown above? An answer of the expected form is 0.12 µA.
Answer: 10 µA
